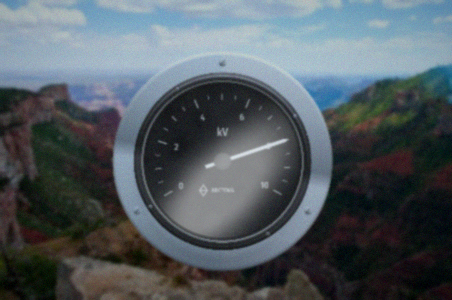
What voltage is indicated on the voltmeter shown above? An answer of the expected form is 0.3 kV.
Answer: 8 kV
